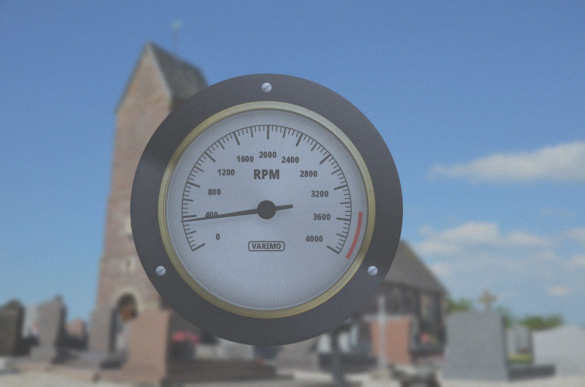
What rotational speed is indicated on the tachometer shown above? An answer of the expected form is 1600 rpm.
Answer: 350 rpm
